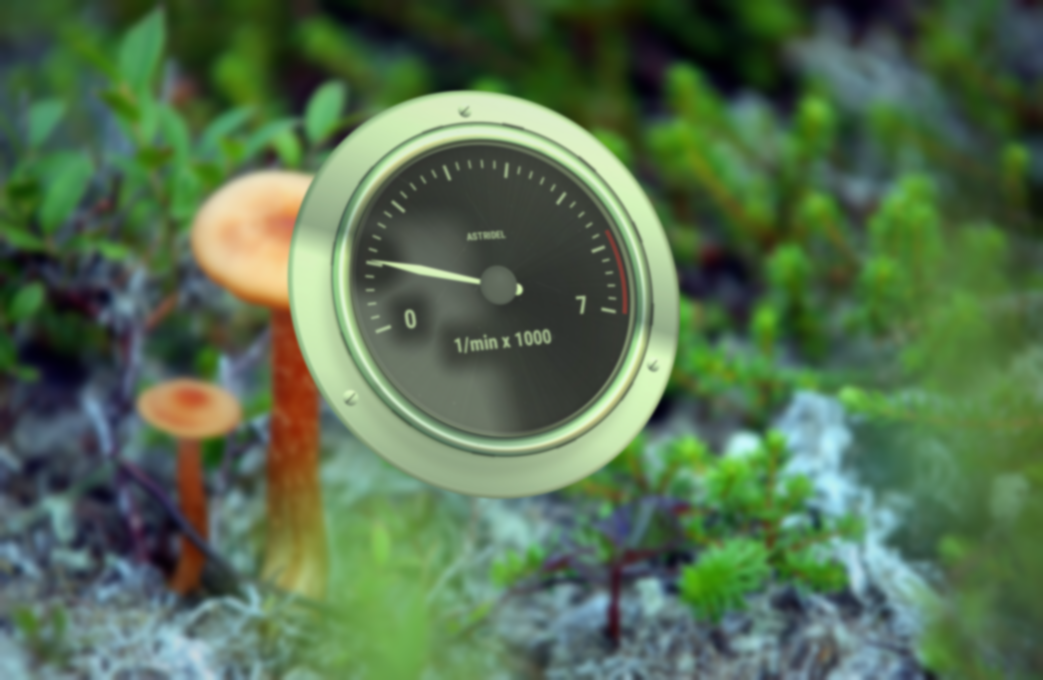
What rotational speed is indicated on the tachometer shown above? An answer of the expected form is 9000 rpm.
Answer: 1000 rpm
